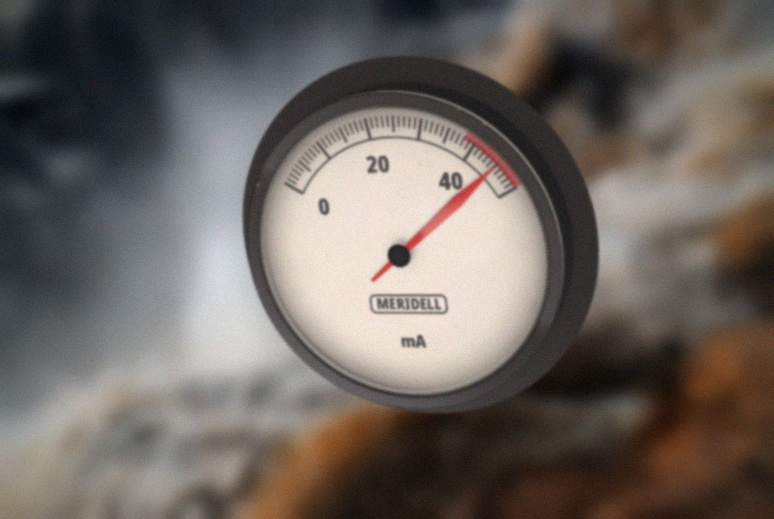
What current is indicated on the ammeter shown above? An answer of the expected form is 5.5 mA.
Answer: 45 mA
